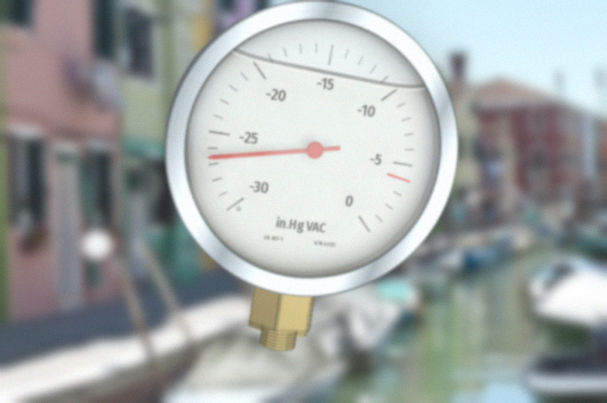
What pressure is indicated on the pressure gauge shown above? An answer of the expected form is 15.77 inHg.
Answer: -26.5 inHg
